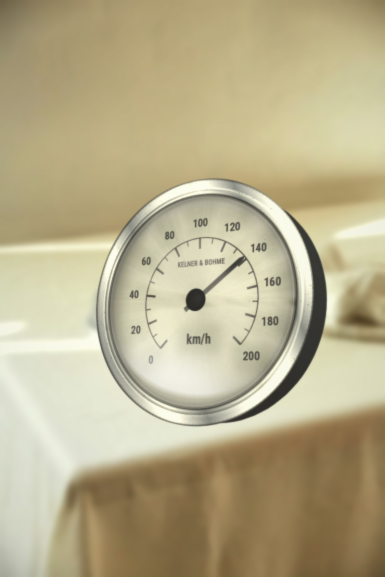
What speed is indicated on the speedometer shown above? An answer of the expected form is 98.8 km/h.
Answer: 140 km/h
